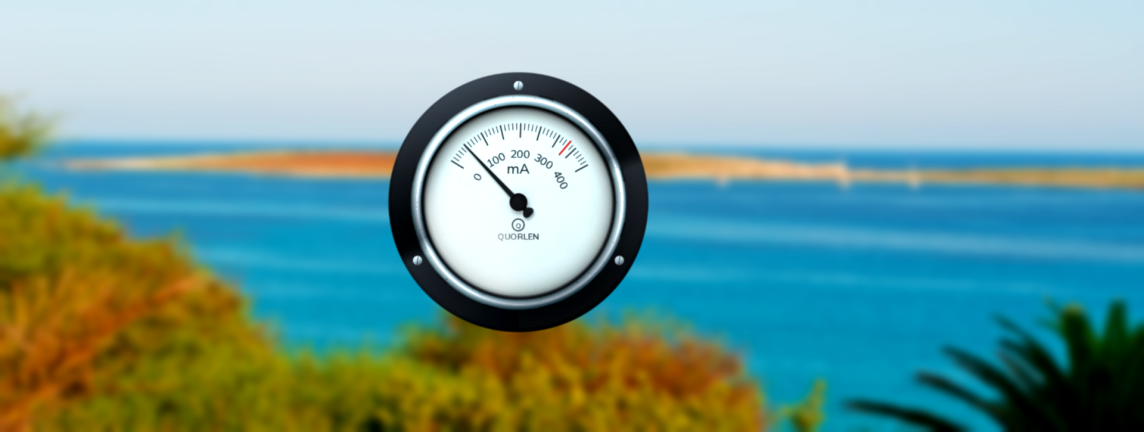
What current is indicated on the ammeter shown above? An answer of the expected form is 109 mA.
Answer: 50 mA
